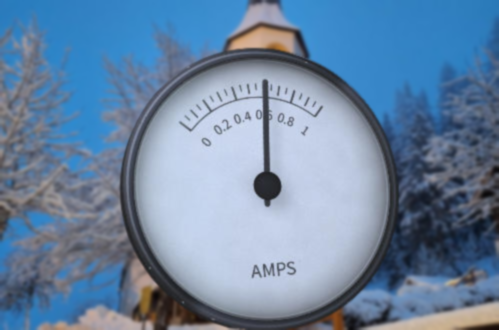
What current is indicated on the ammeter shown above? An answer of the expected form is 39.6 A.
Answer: 0.6 A
